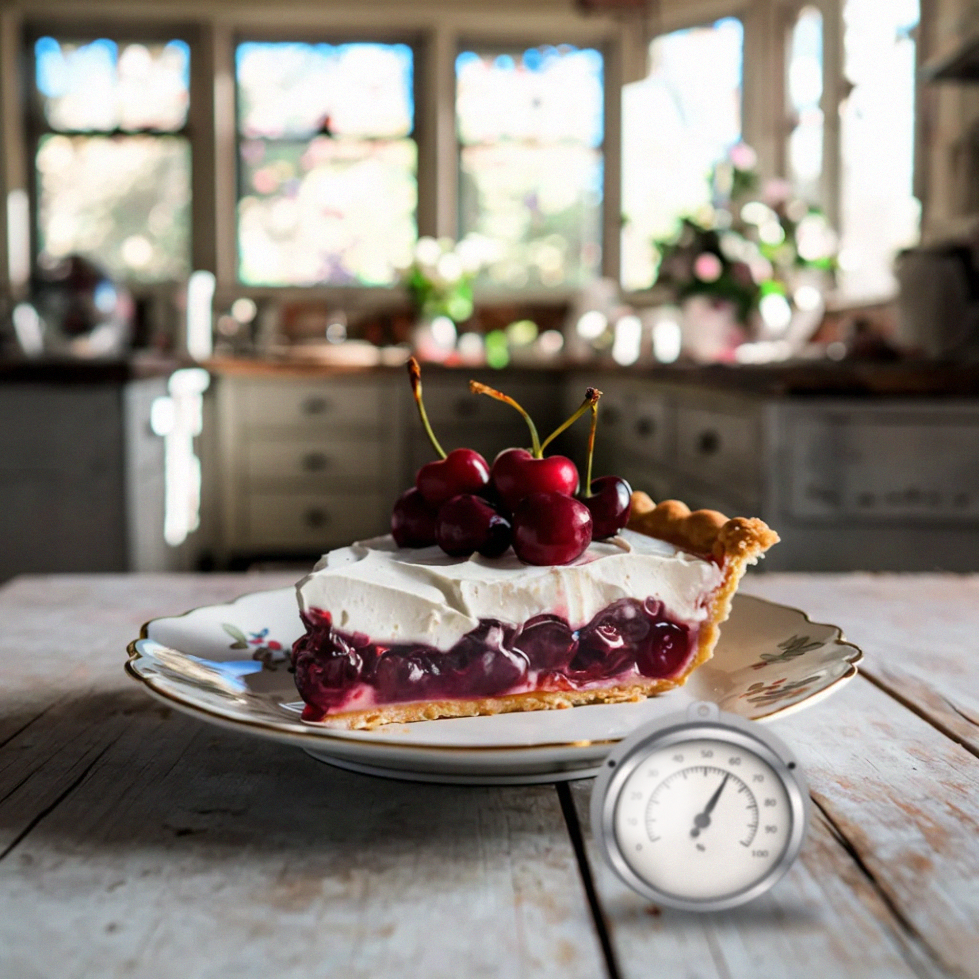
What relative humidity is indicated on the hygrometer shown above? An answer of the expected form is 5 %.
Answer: 60 %
